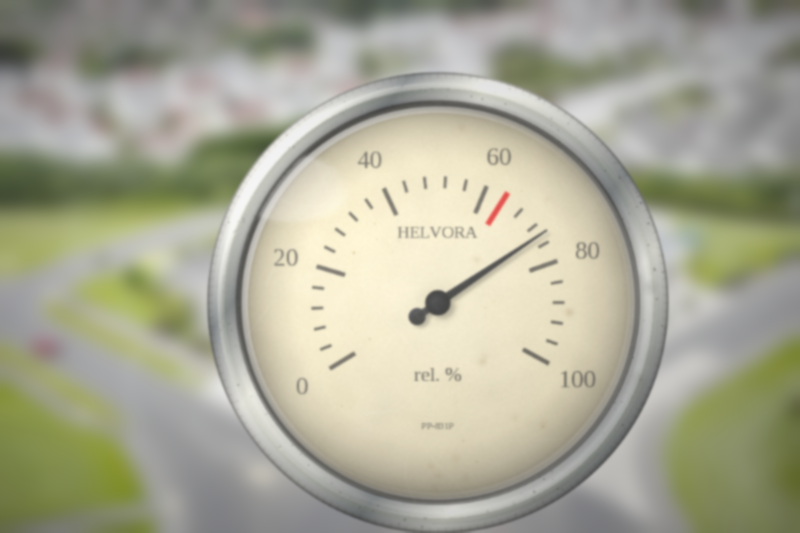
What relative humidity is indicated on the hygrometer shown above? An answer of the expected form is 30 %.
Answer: 74 %
